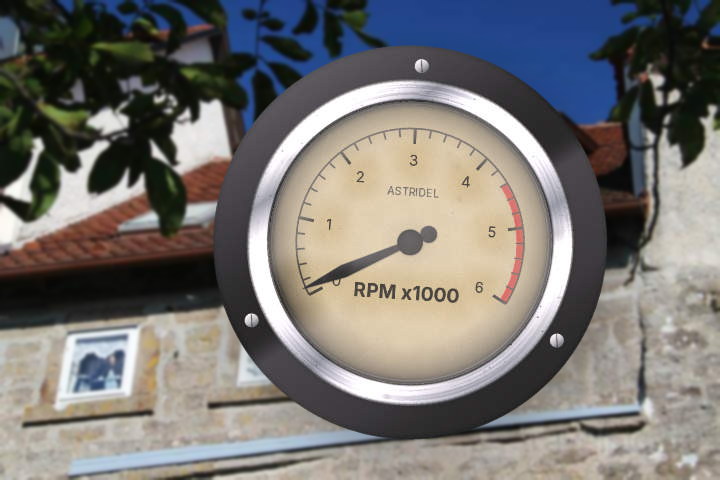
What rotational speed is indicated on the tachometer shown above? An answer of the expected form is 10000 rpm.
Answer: 100 rpm
